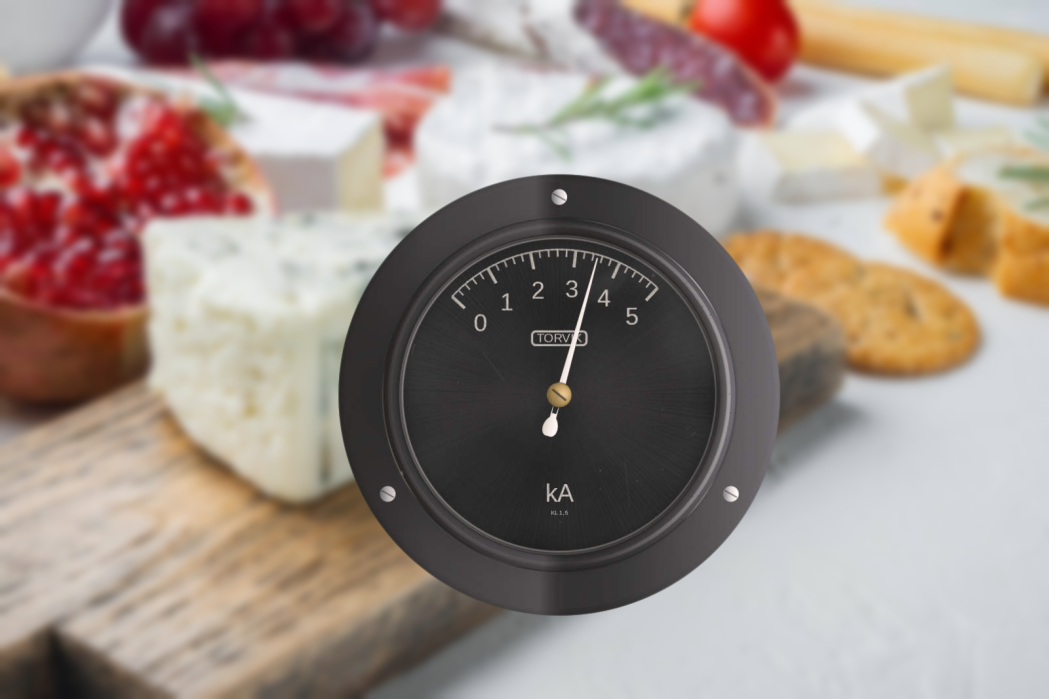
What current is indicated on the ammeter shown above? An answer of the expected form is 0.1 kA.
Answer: 3.5 kA
